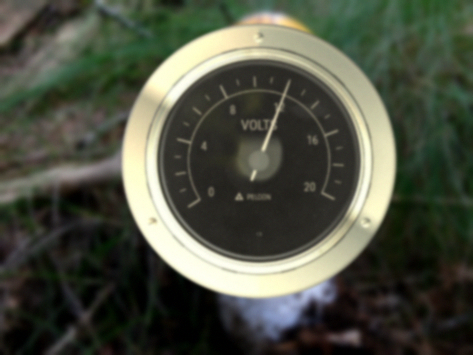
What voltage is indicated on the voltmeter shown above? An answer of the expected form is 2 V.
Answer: 12 V
